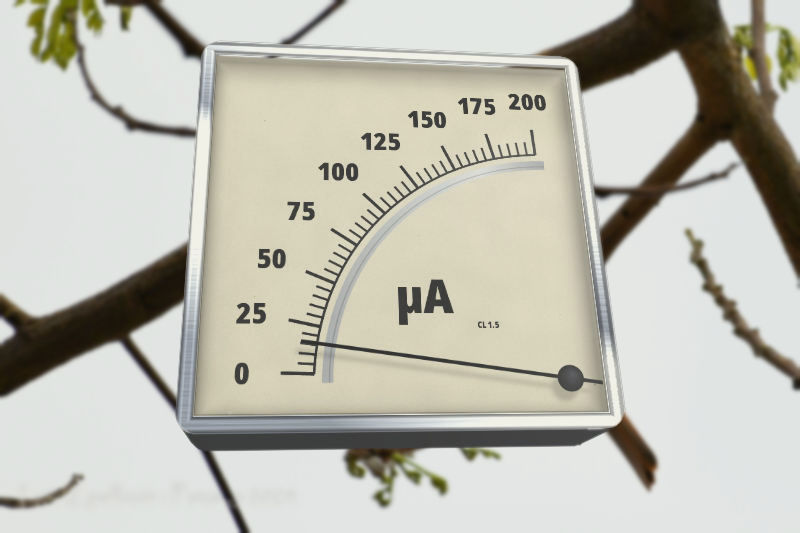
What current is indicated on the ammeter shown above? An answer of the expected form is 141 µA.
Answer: 15 µA
